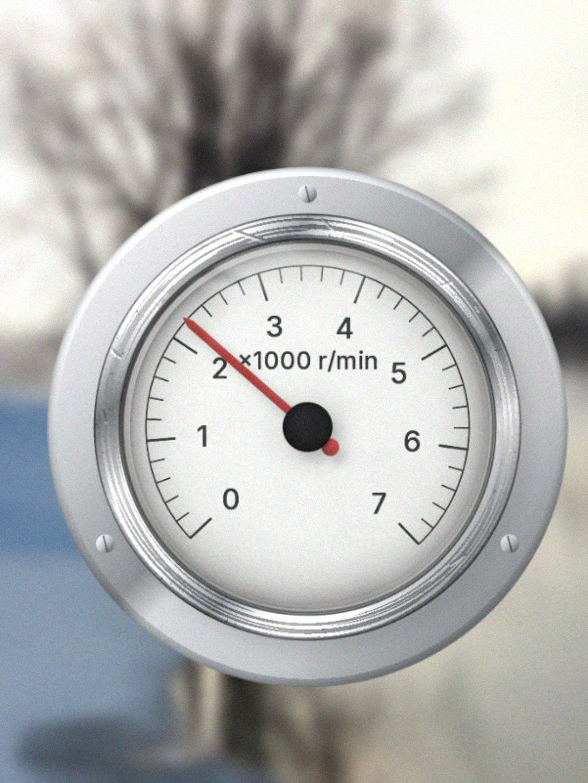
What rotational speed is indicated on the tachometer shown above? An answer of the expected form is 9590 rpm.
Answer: 2200 rpm
